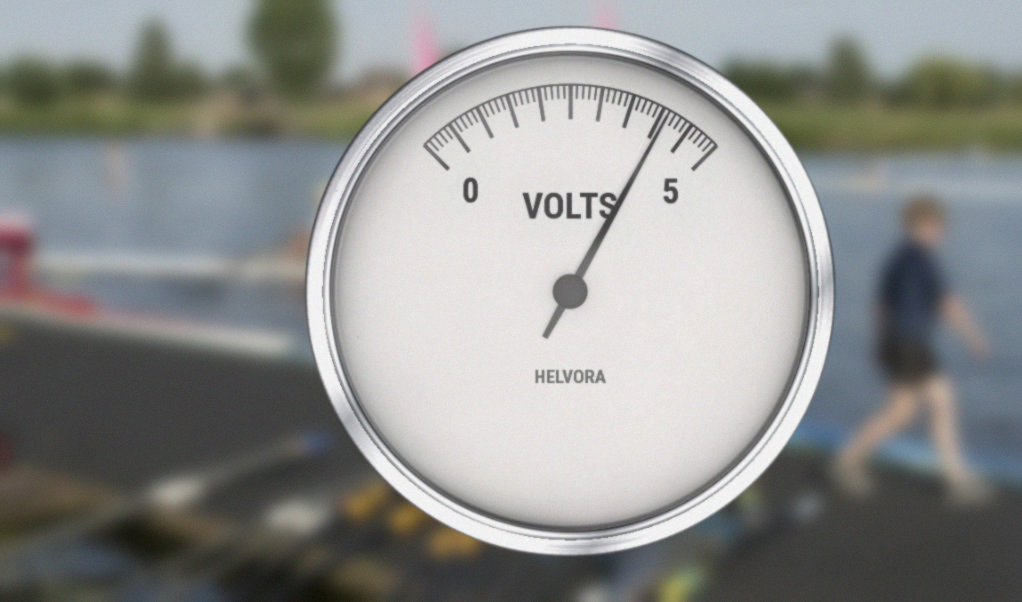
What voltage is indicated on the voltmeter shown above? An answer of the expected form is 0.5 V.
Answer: 4.1 V
